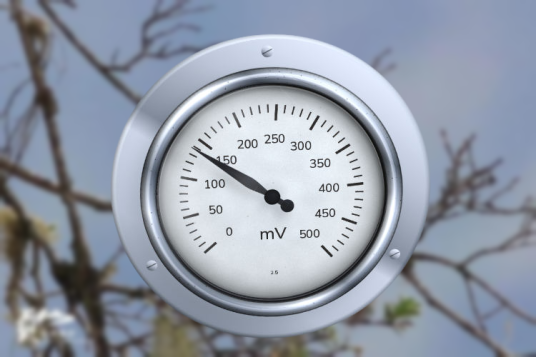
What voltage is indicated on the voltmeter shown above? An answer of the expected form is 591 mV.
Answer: 140 mV
